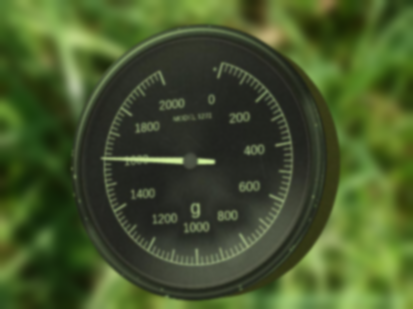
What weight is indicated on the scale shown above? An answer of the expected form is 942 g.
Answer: 1600 g
